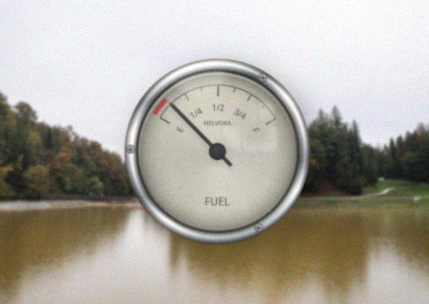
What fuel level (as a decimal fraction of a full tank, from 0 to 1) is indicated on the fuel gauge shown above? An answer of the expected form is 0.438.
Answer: 0.125
